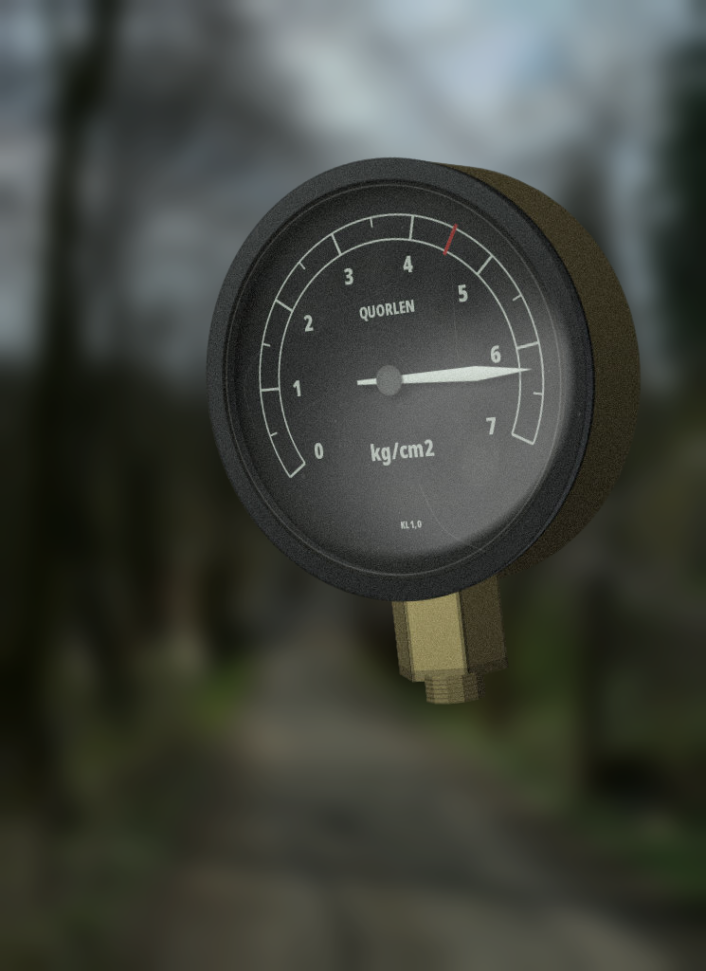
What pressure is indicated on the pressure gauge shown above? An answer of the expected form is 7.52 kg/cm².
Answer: 6.25 kg/cm²
